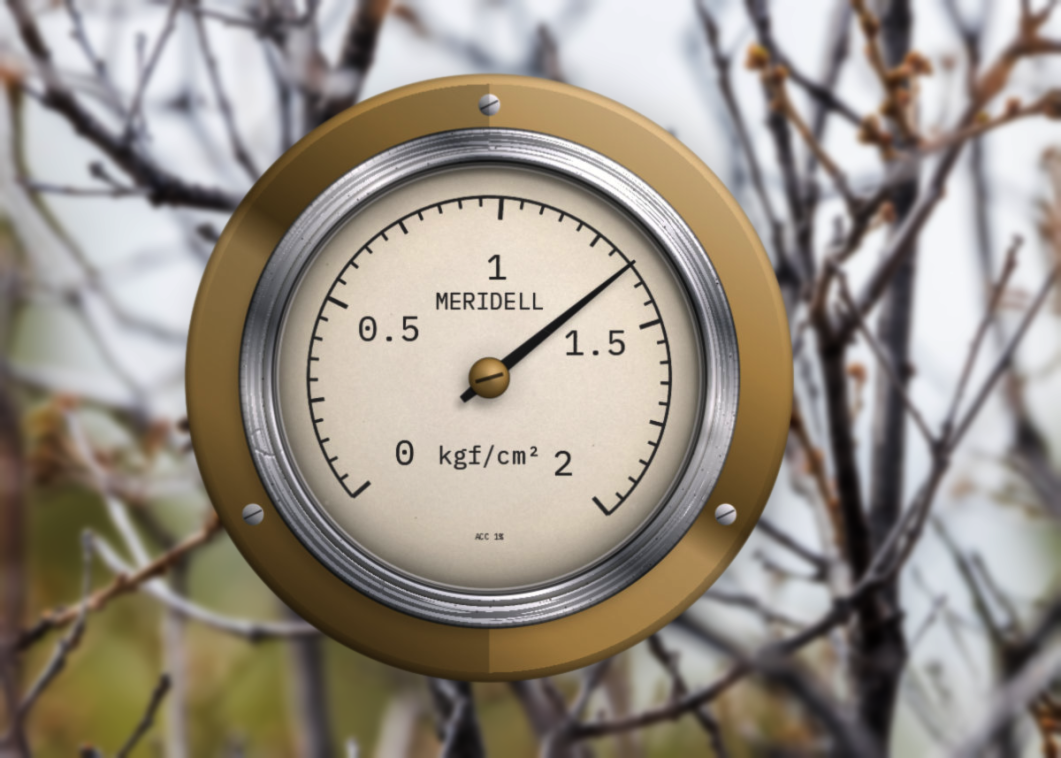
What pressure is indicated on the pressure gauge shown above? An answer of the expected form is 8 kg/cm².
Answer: 1.35 kg/cm²
